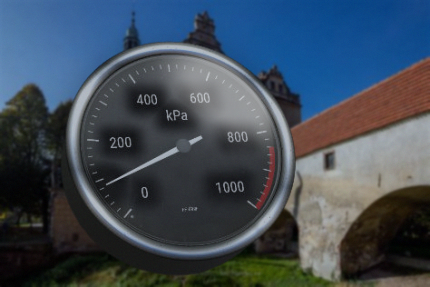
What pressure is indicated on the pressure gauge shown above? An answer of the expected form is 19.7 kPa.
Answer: 80 kPa
